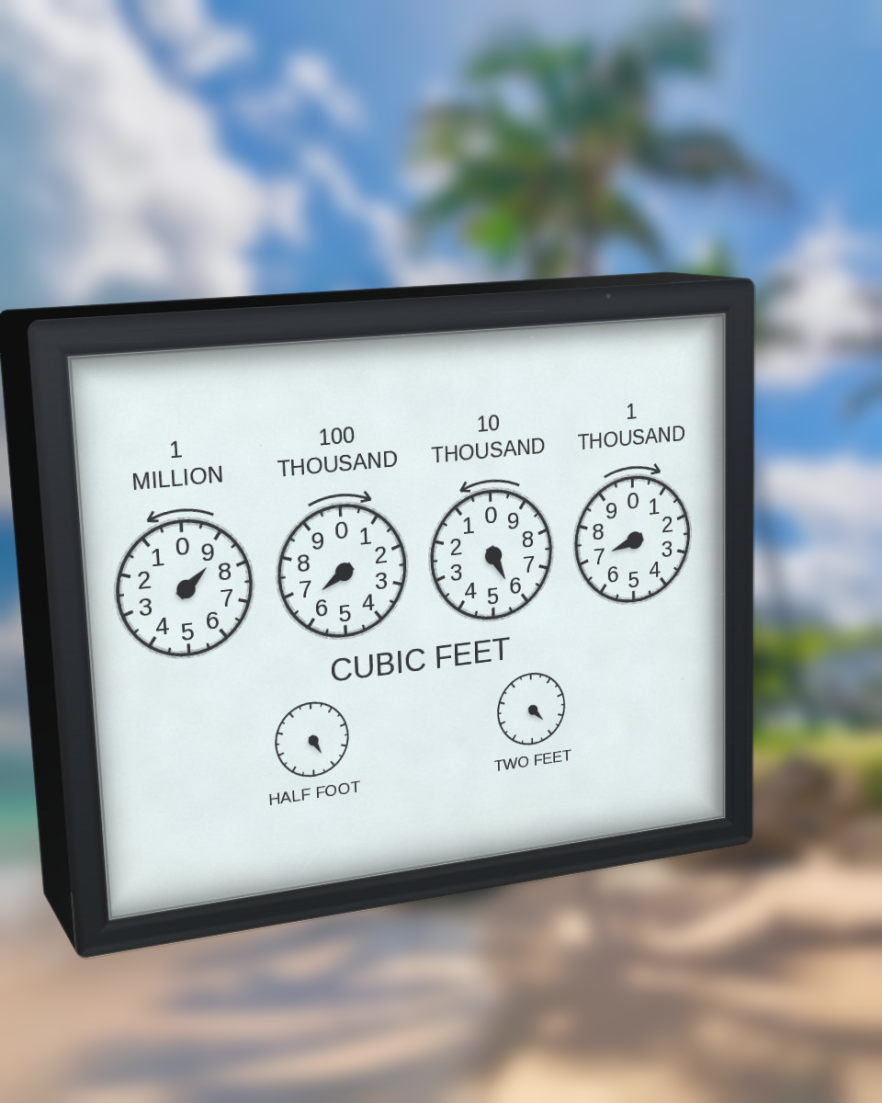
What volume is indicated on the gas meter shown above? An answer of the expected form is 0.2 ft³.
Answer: 865700 ft³
